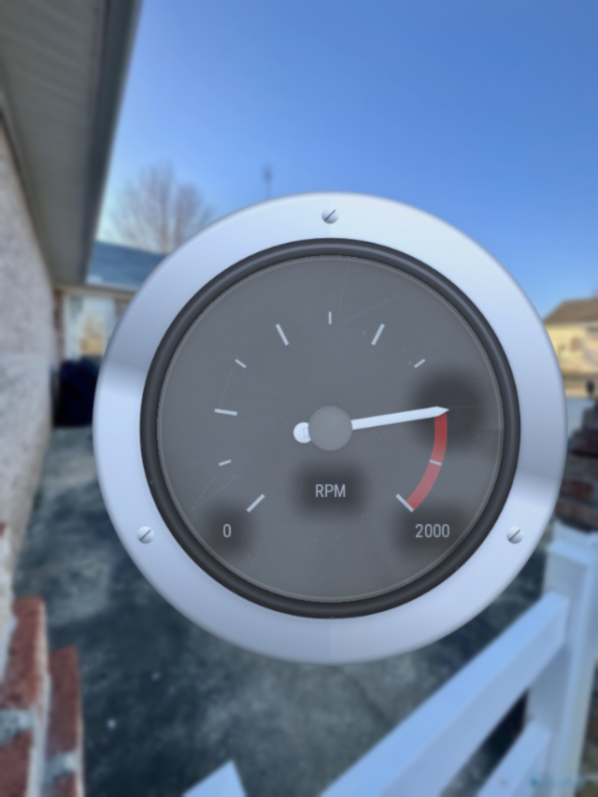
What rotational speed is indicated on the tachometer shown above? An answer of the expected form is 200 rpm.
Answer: 1600 rpm
